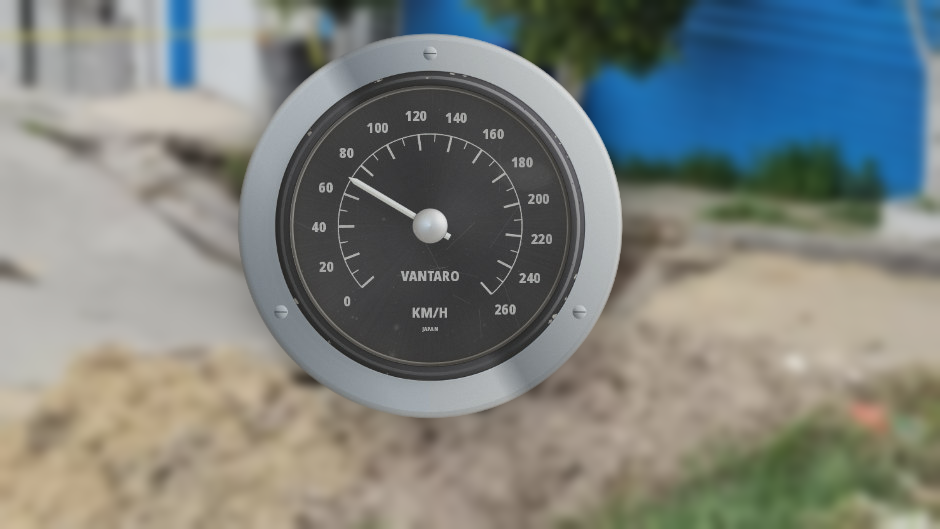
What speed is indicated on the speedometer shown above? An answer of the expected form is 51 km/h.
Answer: 70 km/h
